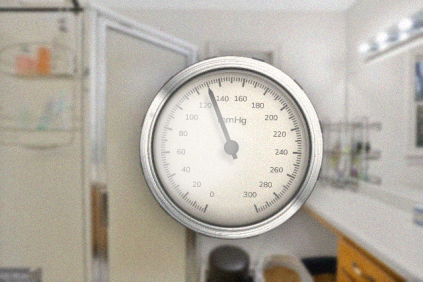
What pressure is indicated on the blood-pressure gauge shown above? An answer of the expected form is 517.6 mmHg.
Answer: 130 mmHg
